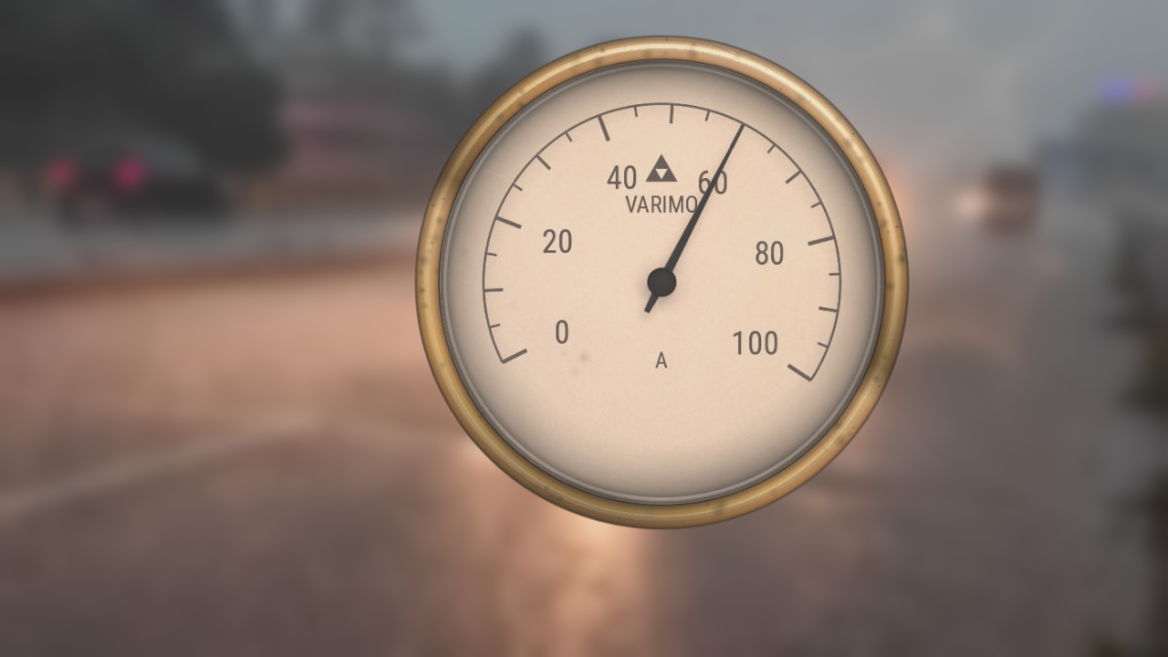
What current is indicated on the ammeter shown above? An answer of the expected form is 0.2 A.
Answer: 60 A
